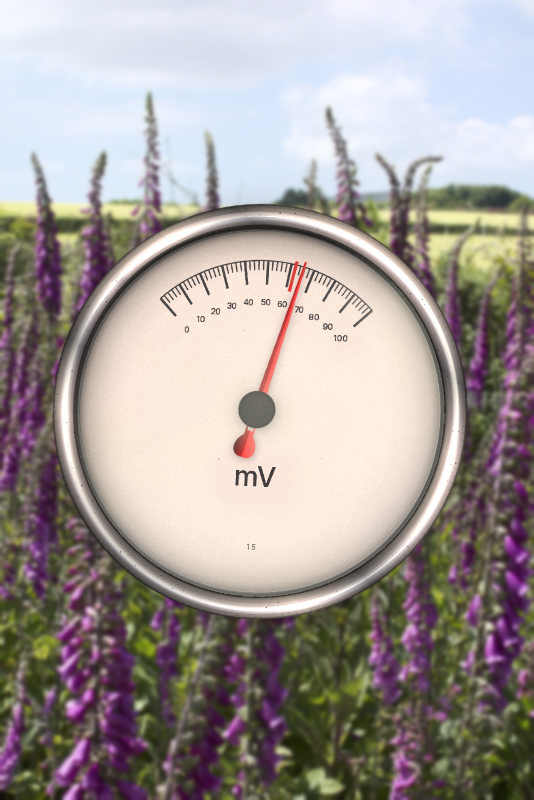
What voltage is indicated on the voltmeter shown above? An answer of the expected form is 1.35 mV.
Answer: 66 mV
